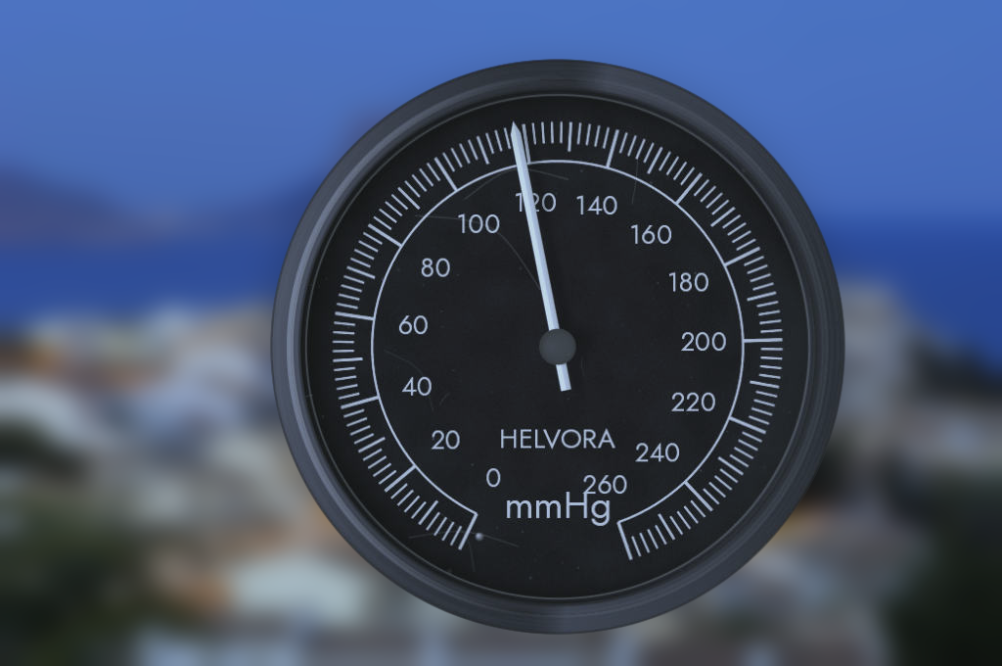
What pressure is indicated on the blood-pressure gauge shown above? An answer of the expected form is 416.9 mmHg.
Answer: 118 mmHg
